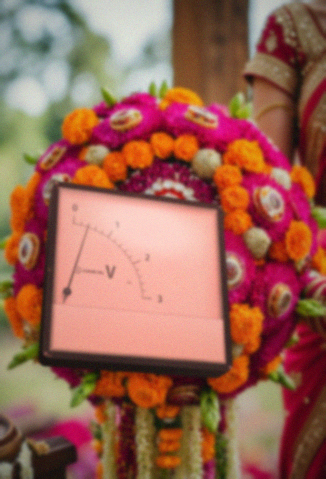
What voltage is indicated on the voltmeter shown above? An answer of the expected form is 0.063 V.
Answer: 0.4 V
